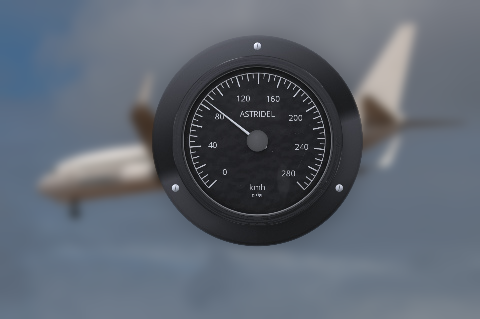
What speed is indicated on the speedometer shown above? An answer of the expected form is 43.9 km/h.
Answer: 85 km/h
